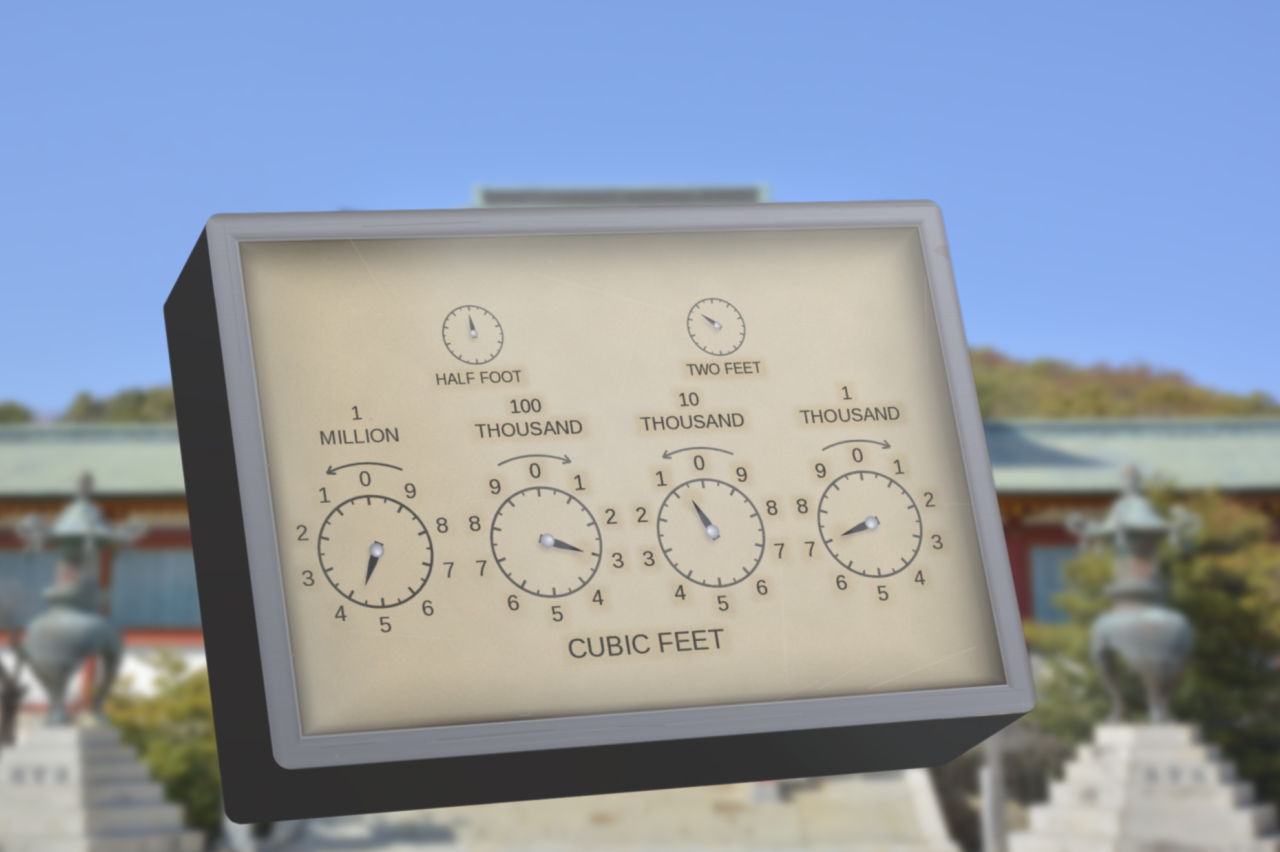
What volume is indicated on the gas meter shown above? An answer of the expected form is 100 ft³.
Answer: 430700 ft³
